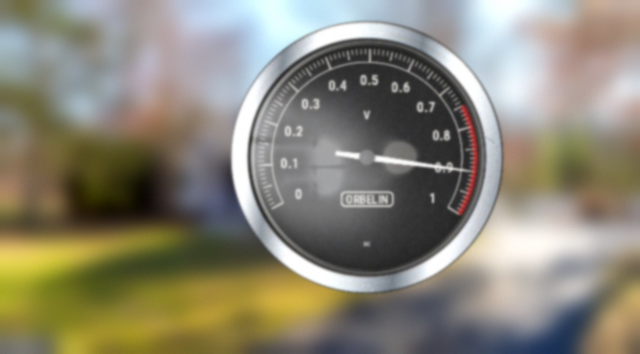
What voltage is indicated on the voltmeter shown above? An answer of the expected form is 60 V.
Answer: 0.9 V
